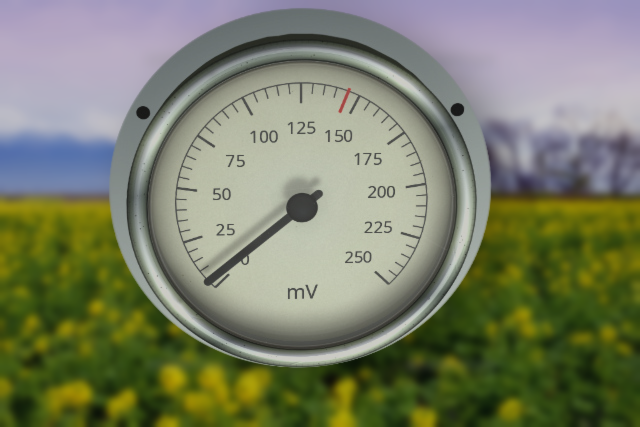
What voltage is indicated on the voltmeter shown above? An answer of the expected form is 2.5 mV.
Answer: 5 mV
